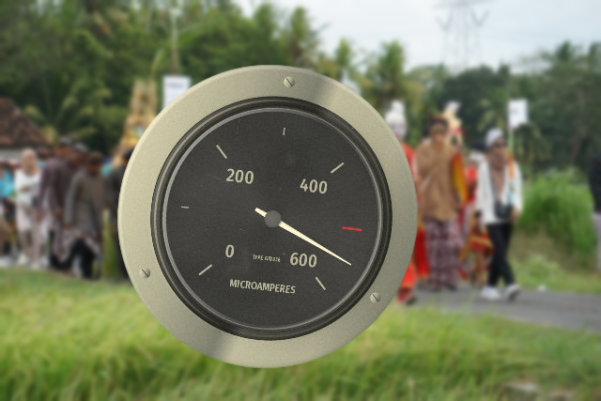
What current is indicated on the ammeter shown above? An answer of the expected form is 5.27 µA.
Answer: 550 µA
